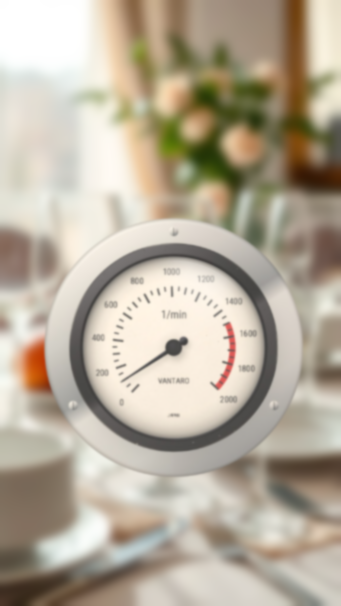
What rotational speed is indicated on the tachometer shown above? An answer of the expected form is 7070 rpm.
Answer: 100 rpm
